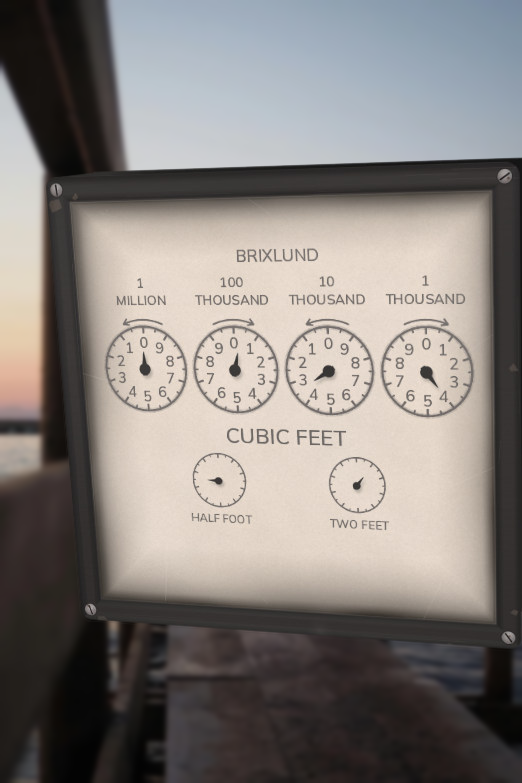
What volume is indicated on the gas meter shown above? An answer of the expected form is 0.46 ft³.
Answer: 3400 ft³
